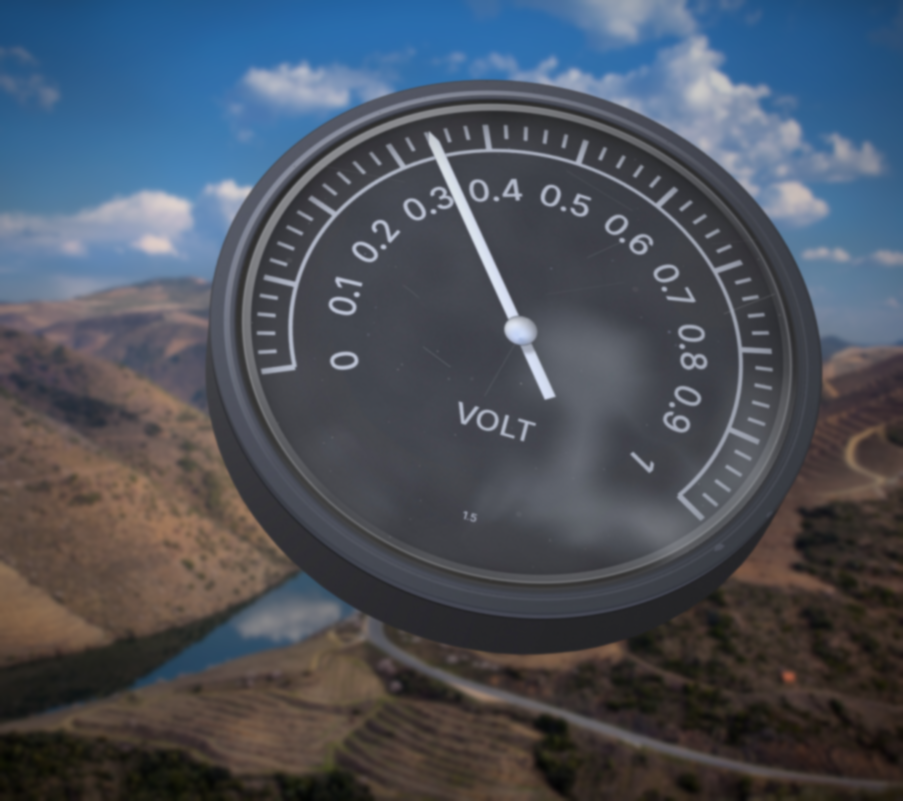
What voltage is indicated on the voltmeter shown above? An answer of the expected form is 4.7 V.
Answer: 0.34 V
